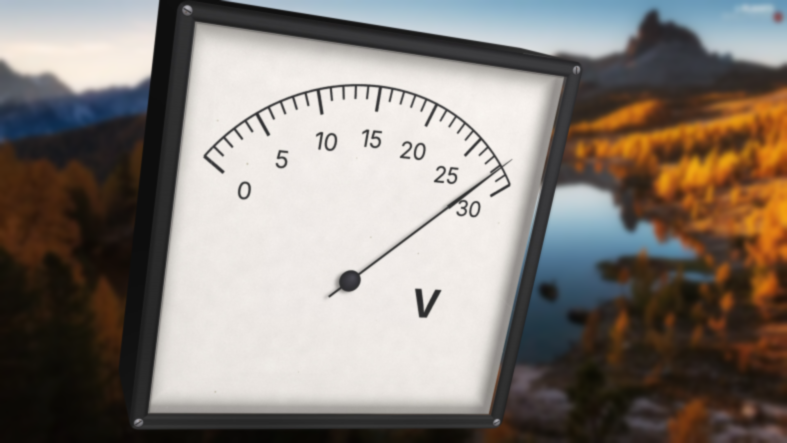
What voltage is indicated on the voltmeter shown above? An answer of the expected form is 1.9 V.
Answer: 28 V
